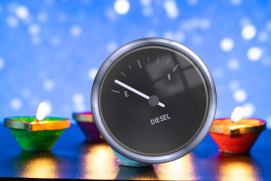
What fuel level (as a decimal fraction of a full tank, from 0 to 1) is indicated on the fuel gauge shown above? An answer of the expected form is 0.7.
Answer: 0.125
